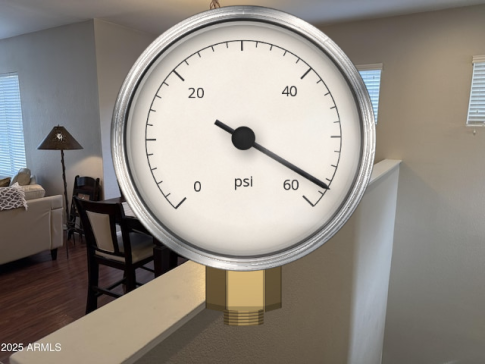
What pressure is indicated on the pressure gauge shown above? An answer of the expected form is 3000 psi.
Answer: 57 psi
